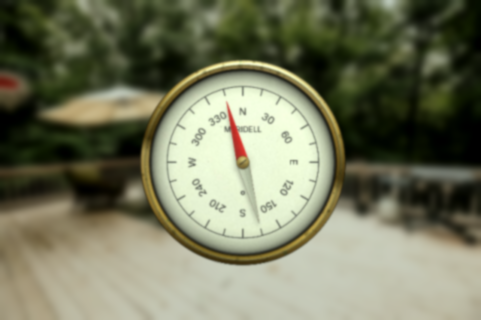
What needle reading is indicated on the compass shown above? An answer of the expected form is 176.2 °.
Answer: 345 °
